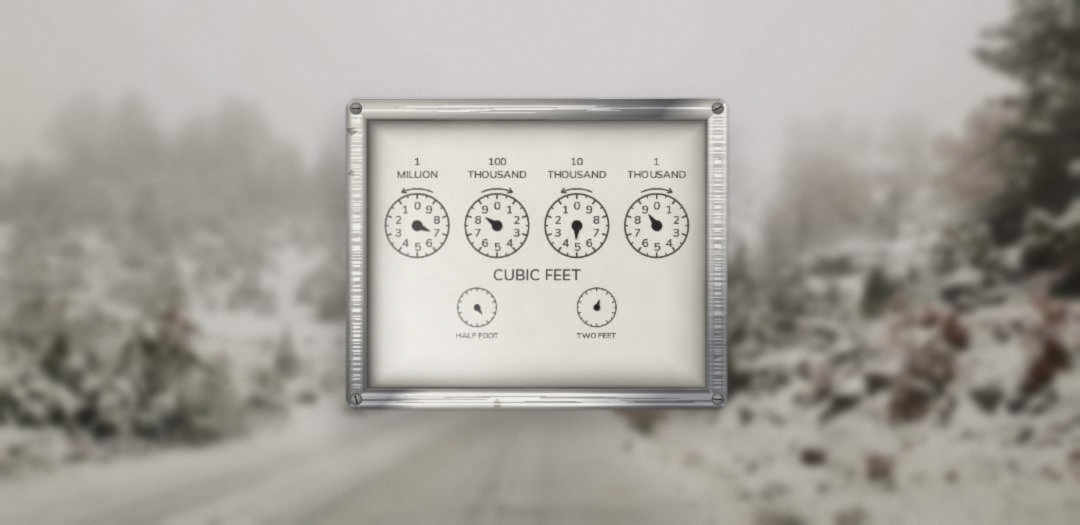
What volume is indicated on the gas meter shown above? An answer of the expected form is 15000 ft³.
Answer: 684900 ft³
